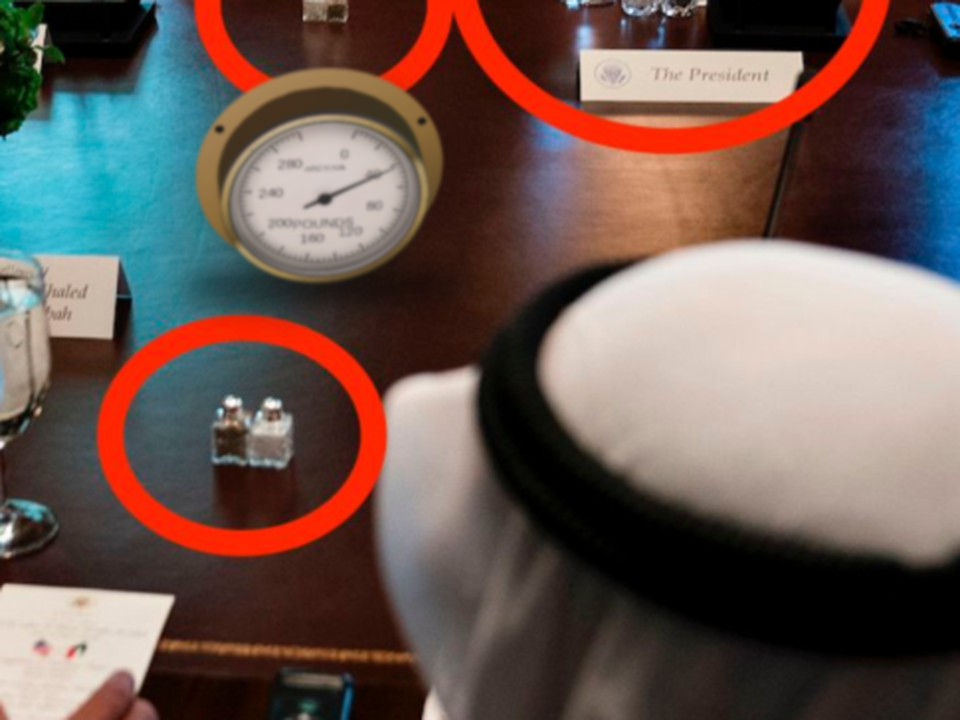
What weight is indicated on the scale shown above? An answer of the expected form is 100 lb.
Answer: 40 lb
